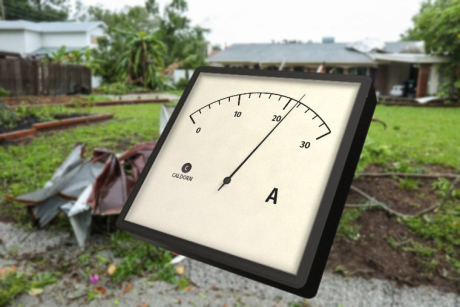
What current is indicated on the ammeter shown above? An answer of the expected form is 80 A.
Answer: 22 A
